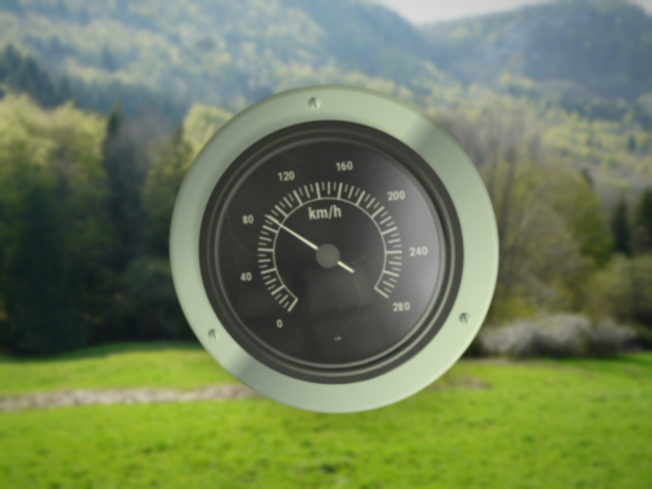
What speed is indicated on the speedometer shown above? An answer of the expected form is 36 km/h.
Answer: 90 km/h
